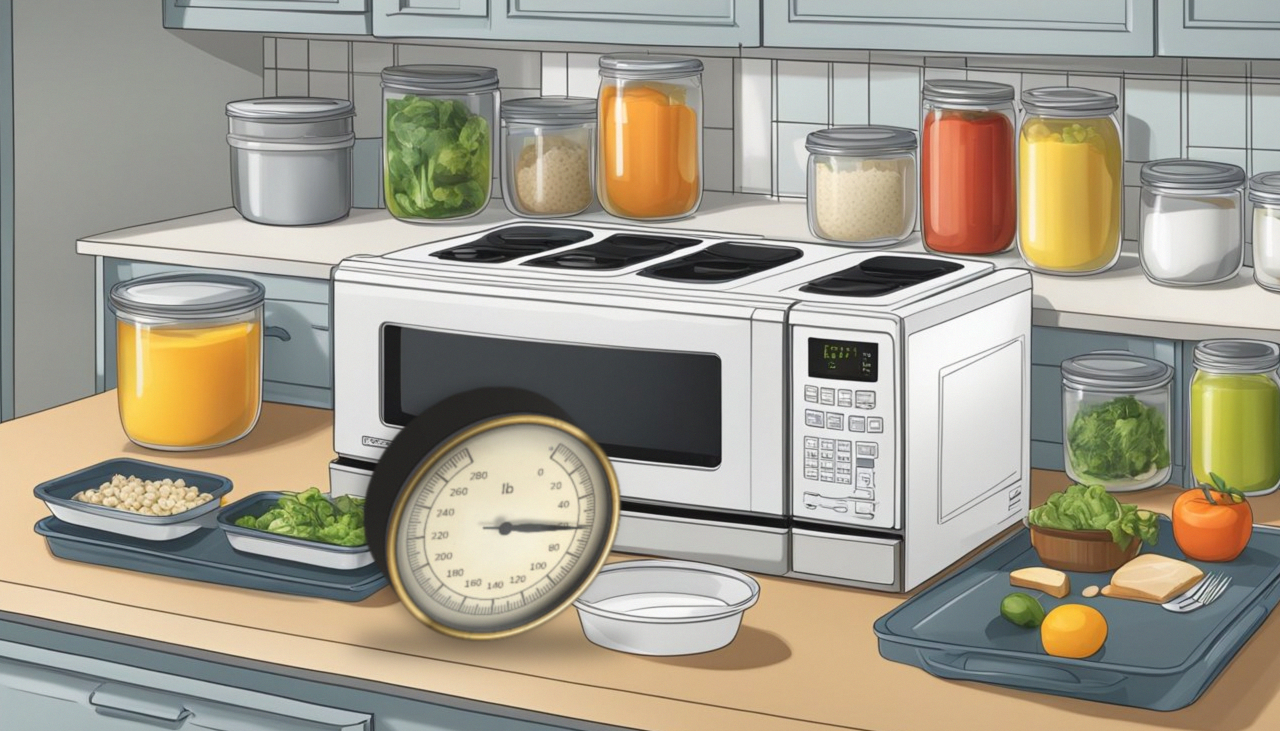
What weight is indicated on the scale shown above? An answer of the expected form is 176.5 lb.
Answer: 60 lb
